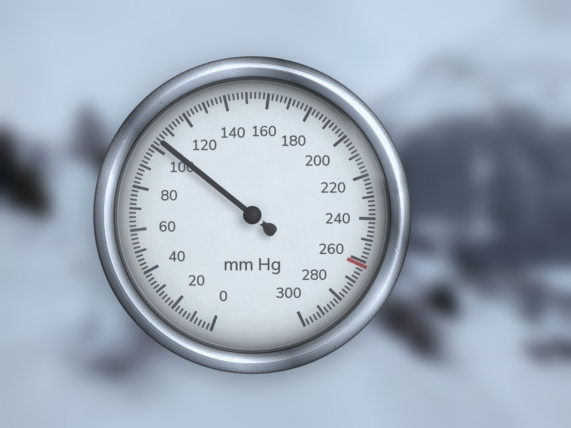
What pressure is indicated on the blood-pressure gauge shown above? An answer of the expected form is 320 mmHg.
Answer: 104 mmHg
